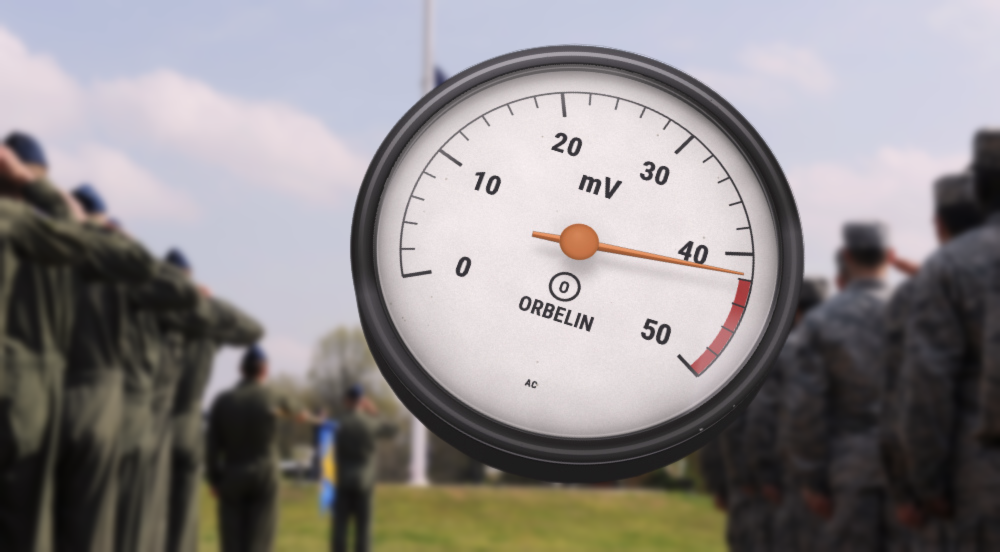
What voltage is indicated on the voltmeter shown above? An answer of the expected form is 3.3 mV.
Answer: 42 mV
